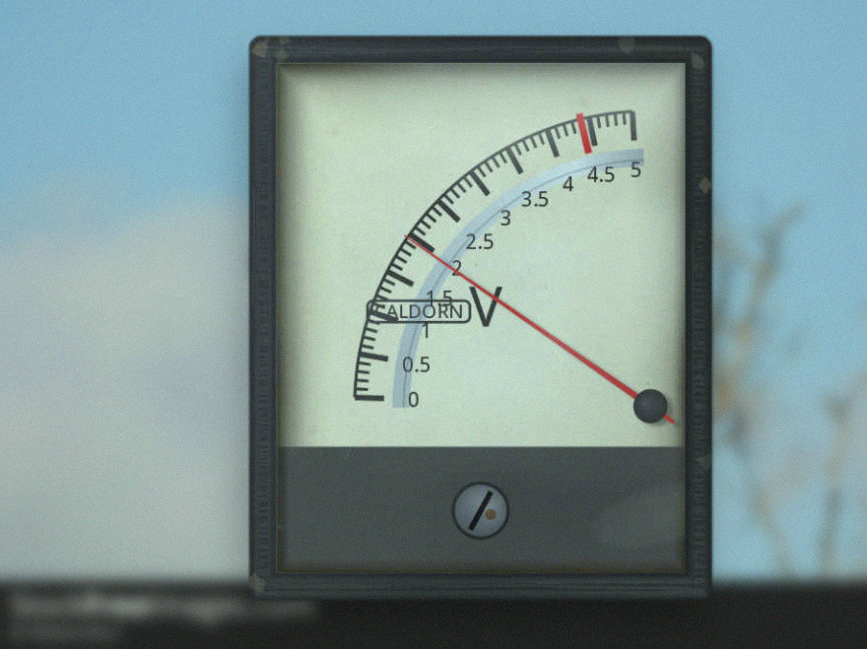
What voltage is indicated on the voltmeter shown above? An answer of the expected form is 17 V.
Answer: 1.95 V
